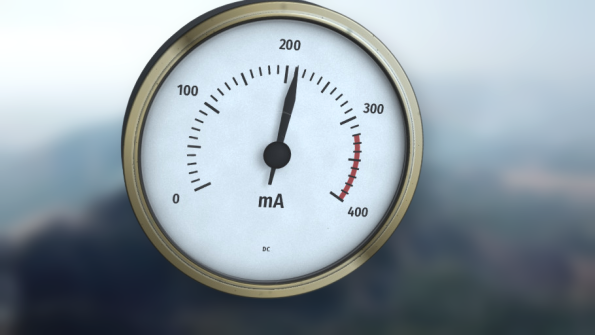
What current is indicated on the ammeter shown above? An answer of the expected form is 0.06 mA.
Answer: 210 mA
